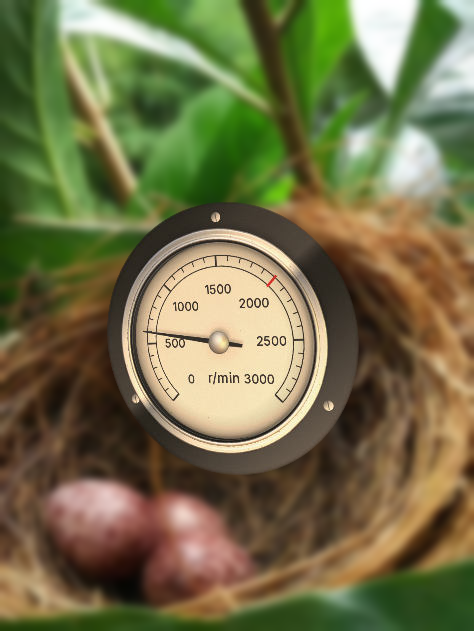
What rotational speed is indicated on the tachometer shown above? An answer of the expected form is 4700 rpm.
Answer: 600 rpm
